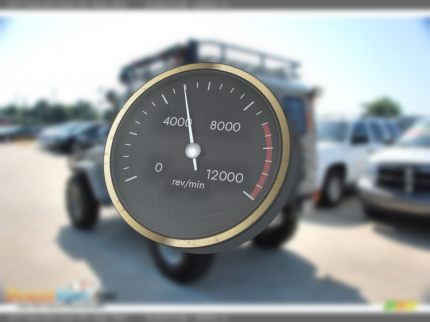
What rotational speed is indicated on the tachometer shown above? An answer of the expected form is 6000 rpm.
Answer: 5000 rpm
